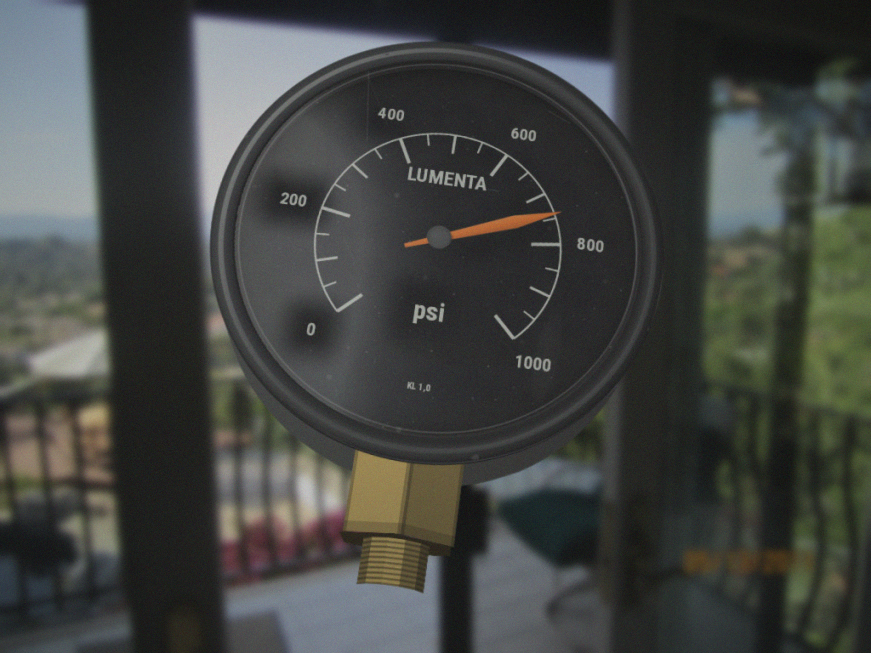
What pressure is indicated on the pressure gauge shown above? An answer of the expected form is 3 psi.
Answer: 750 psi
